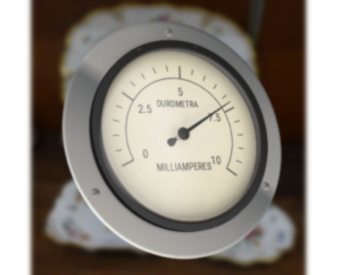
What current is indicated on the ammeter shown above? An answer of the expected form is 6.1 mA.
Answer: 7.25 mA
